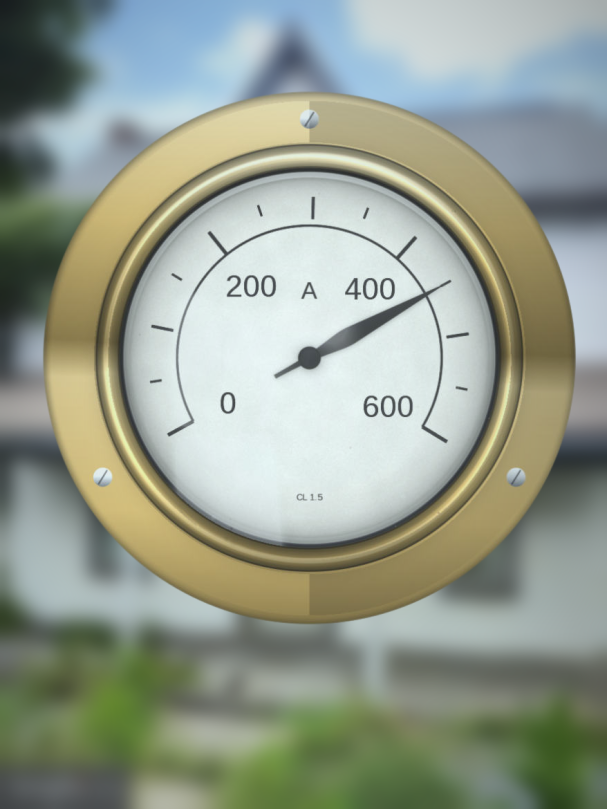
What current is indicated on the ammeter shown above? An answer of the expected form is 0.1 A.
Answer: 450 A
